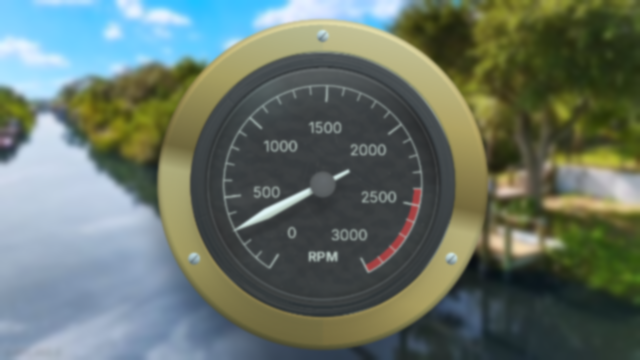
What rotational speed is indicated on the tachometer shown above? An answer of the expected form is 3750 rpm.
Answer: 300 rpm
